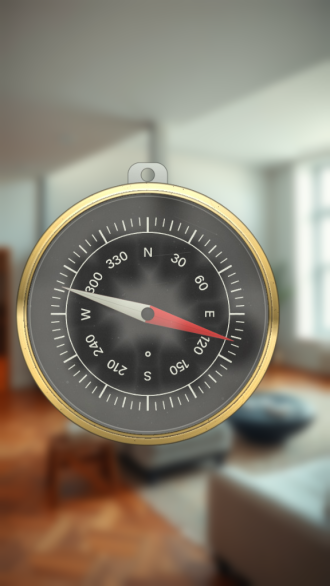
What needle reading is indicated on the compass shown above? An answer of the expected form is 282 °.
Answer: 107.5 °
